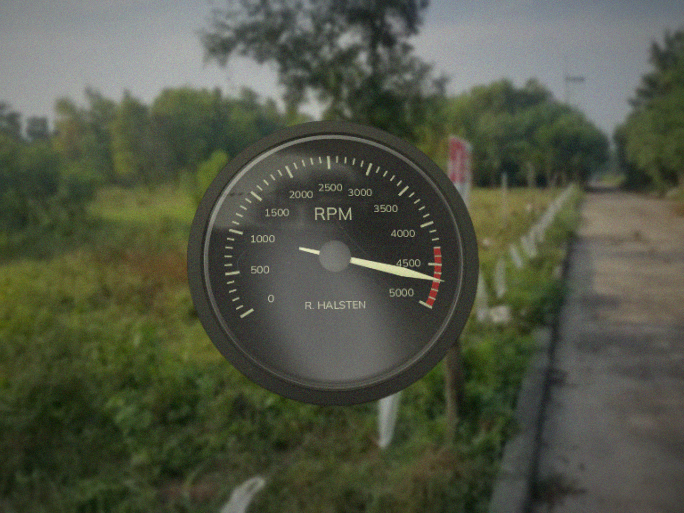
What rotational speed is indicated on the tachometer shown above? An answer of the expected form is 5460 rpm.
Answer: 4700 rpm
